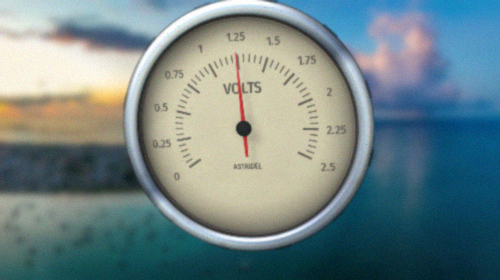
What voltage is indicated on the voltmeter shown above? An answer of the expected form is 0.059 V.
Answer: 1.25 V
